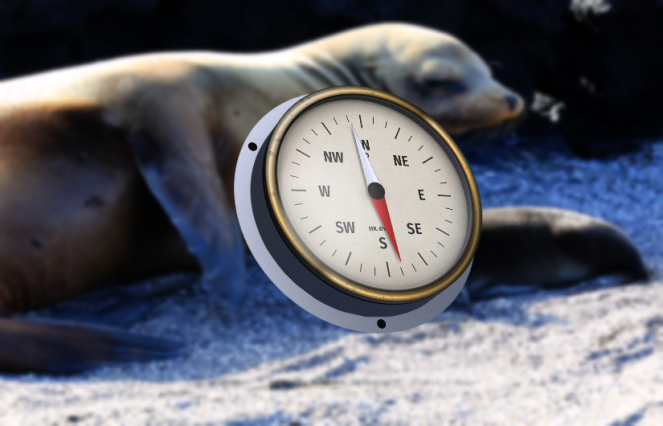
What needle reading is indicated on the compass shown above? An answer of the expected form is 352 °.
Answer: 170 °
